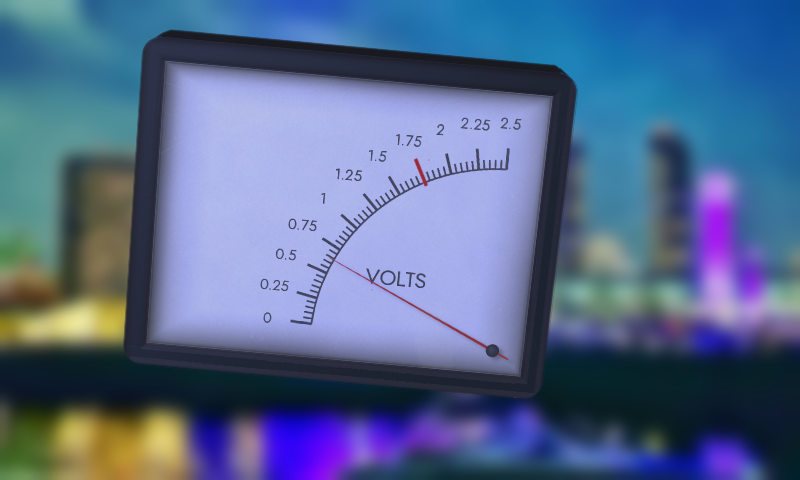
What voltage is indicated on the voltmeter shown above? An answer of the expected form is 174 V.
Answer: 0.65 V
